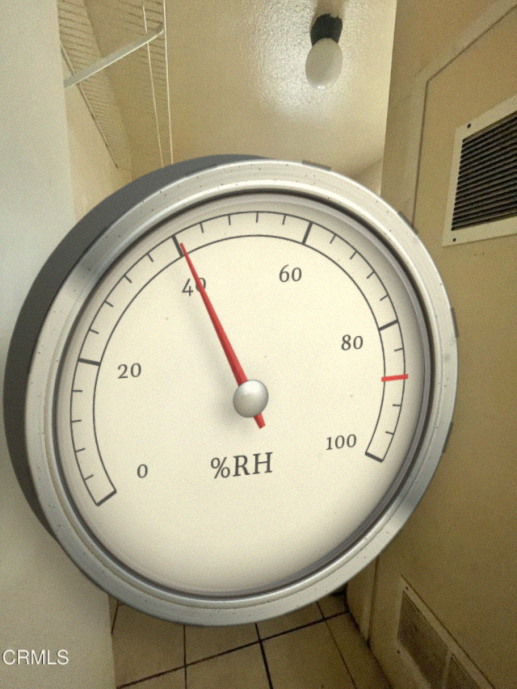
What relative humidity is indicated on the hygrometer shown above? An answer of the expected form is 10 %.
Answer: 40 %
